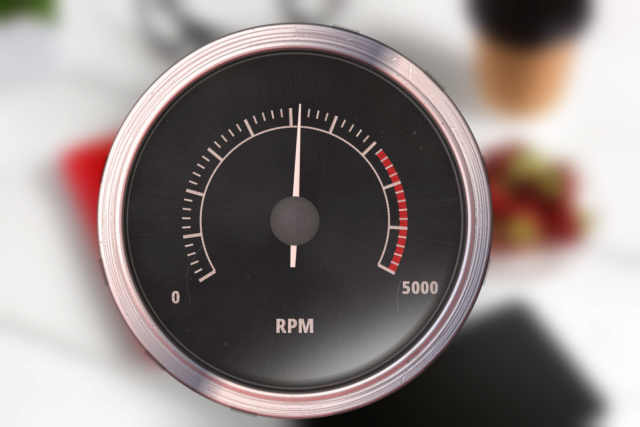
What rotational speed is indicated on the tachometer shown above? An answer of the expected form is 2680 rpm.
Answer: 2600 rpm
